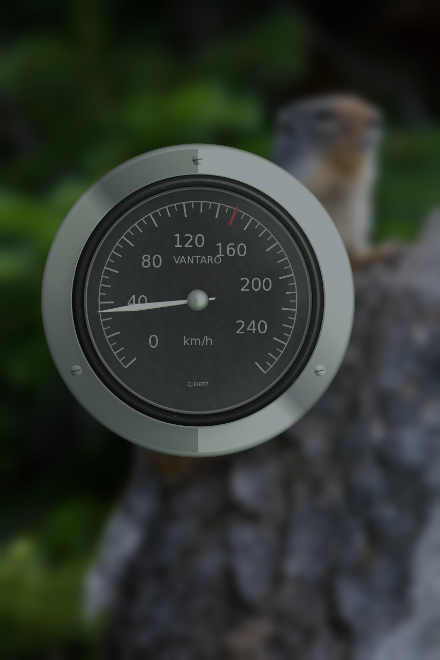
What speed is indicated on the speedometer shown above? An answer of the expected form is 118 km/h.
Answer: 35 km/h
